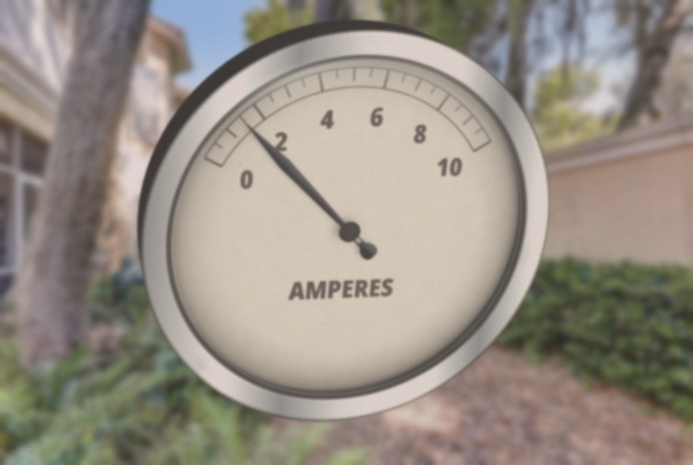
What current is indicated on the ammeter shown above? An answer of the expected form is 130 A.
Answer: 1.5 A
